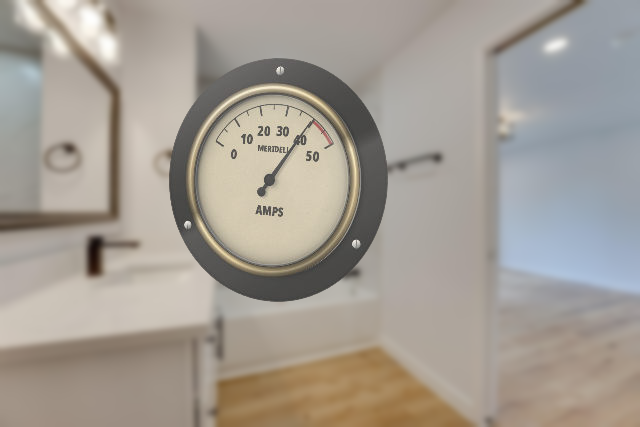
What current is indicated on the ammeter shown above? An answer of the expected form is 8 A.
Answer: 40 A
